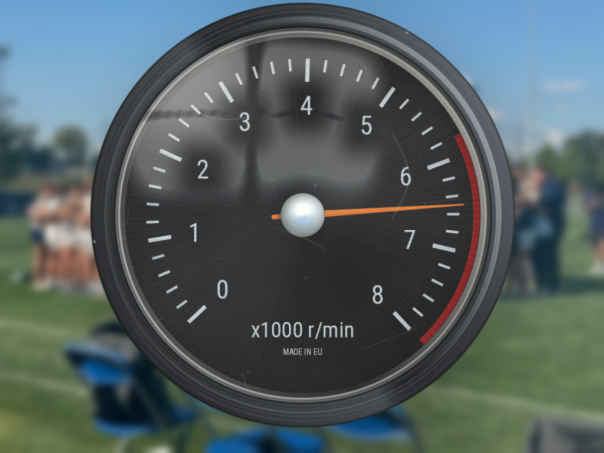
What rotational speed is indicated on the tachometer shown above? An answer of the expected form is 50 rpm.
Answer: 6500 rpm
